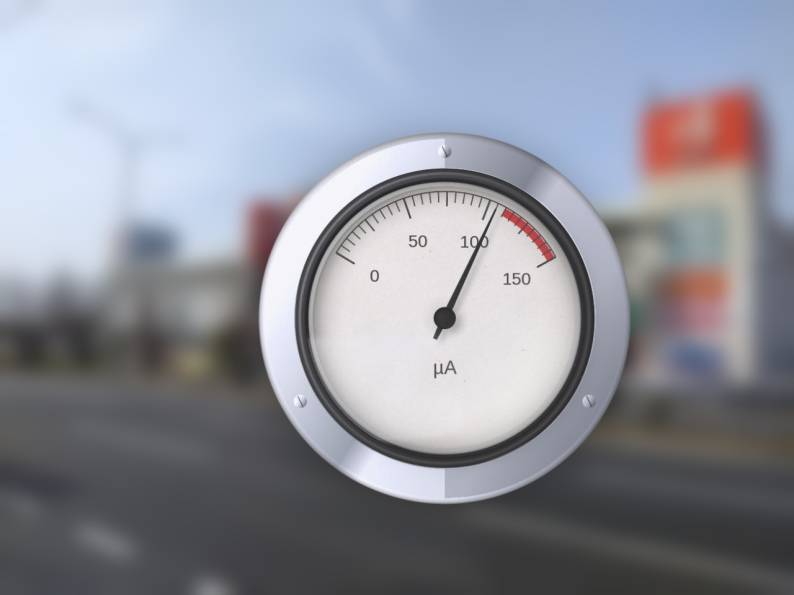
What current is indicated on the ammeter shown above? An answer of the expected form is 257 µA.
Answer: 105 µA
